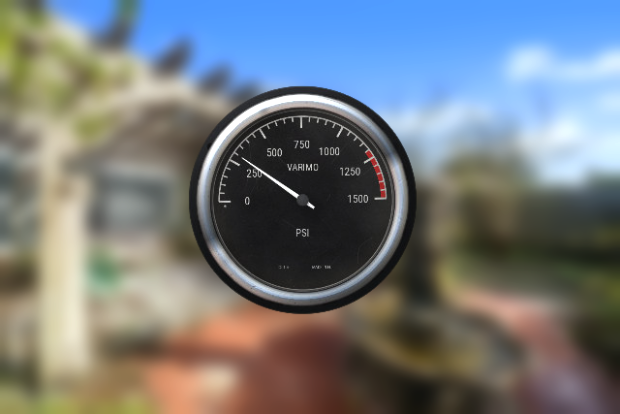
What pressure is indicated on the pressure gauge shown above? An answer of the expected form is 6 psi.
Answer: 300 psi
